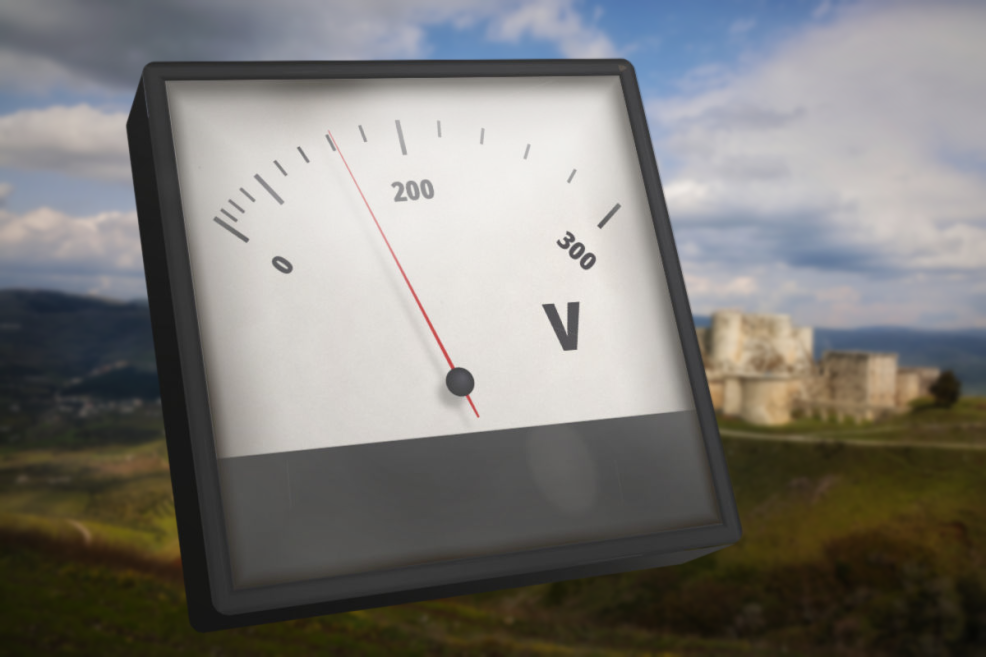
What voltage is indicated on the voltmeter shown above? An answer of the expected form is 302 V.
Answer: 160 V
